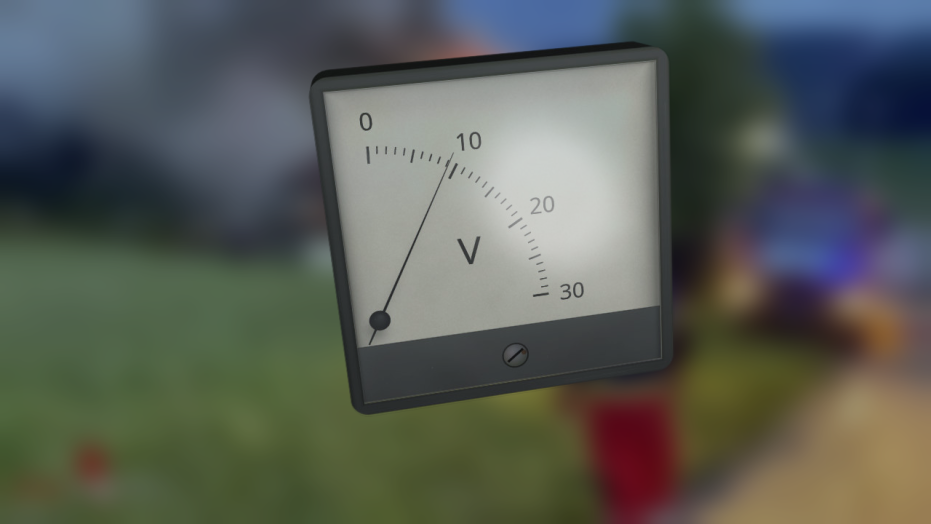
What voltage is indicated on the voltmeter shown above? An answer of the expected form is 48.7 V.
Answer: 9 V
